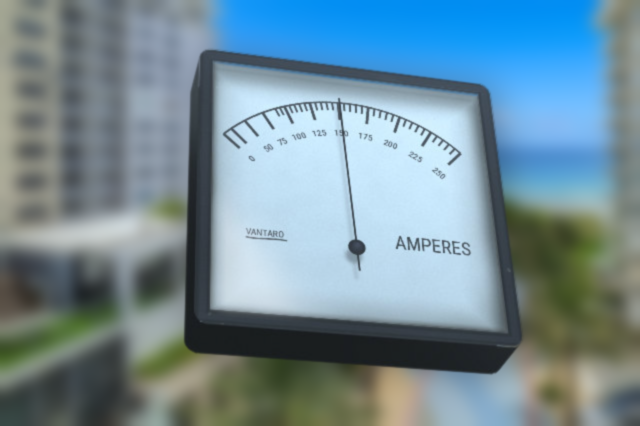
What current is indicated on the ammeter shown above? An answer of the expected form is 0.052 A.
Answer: 150 A
